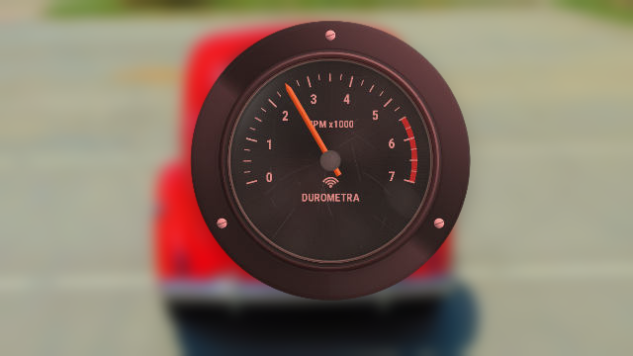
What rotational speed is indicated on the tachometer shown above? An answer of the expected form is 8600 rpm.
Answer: 2500 rpm
